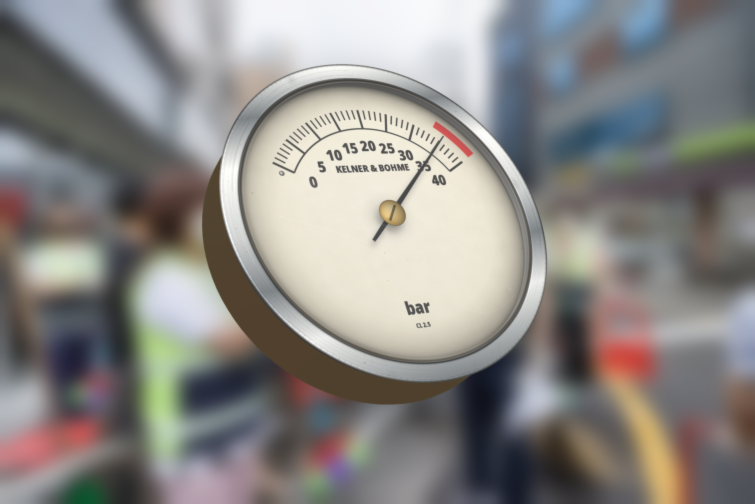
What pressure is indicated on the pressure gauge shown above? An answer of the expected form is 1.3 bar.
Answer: 35 bar
